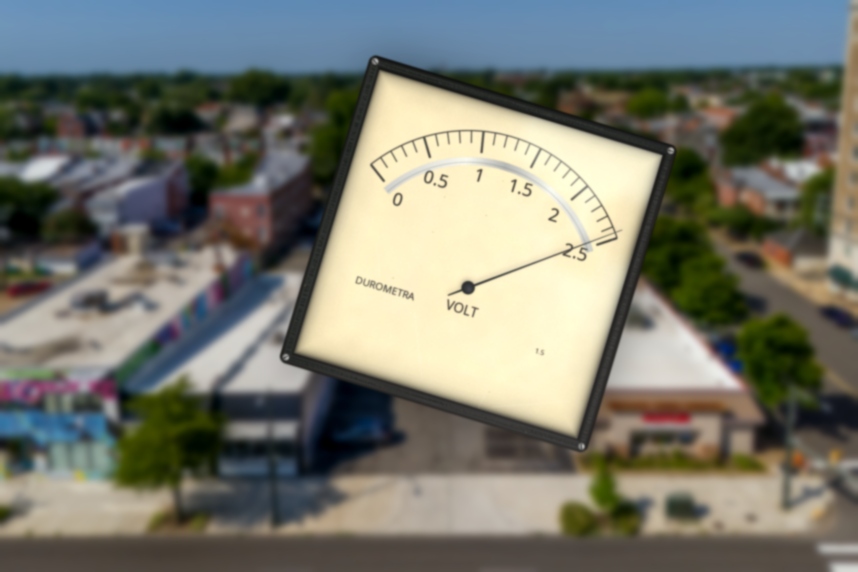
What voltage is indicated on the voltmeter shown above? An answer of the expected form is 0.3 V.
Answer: 2.45 V
